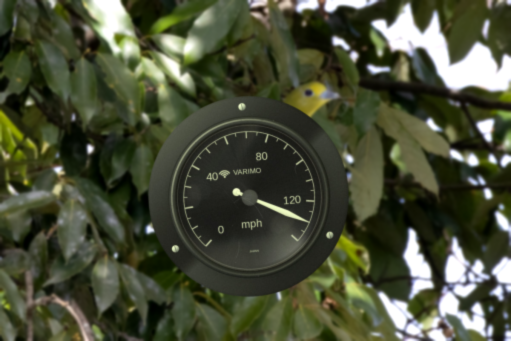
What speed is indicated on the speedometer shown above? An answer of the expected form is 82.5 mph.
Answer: 130 mph
